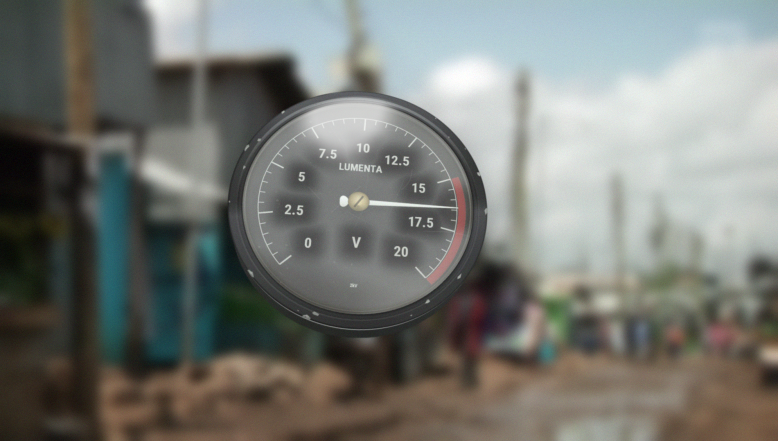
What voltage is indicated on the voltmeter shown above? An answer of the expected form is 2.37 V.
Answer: 16.5 V
